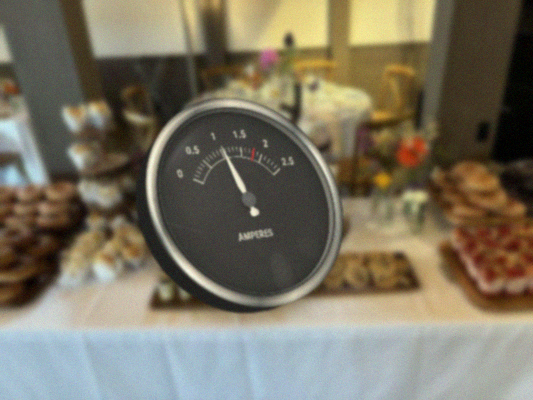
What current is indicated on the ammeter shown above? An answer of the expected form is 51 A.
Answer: 1 A
